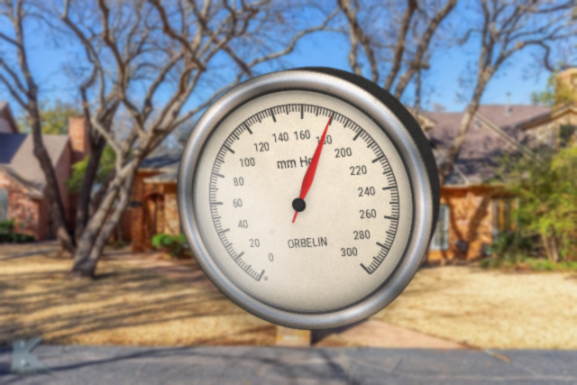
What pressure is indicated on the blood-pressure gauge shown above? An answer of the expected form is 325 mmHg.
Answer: 180 mmHg
